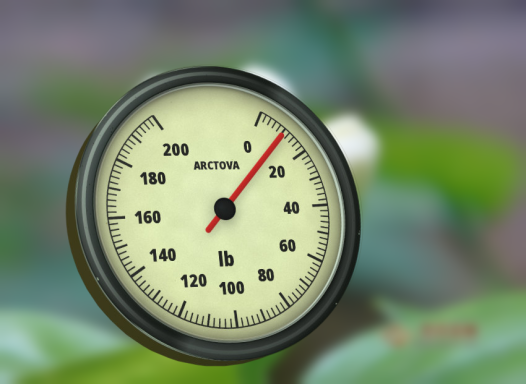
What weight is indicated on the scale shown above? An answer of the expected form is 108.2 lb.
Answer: 10 lb
